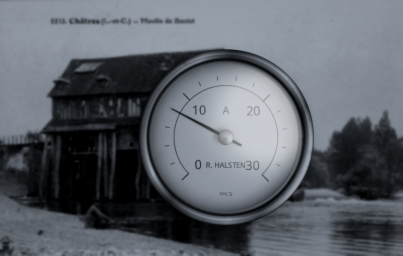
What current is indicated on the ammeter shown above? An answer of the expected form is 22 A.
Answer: 8 A
